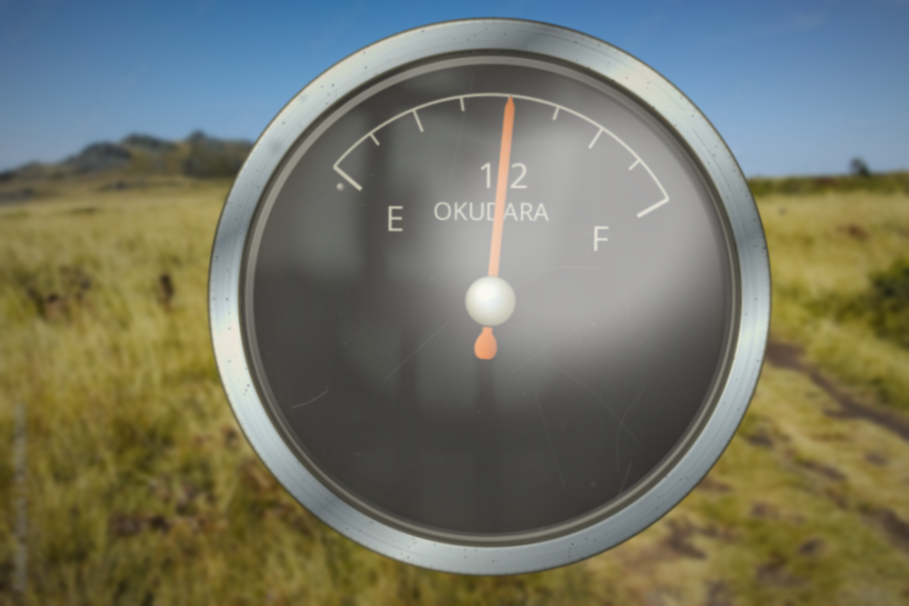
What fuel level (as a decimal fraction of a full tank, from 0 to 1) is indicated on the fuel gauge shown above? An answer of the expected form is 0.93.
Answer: 0.5
